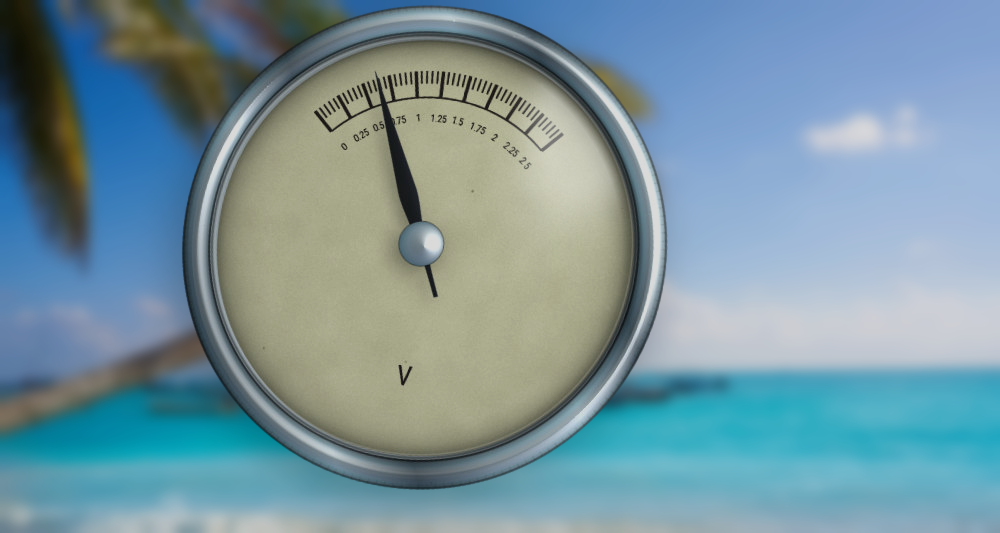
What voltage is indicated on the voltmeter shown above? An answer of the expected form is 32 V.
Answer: 0.65 V
